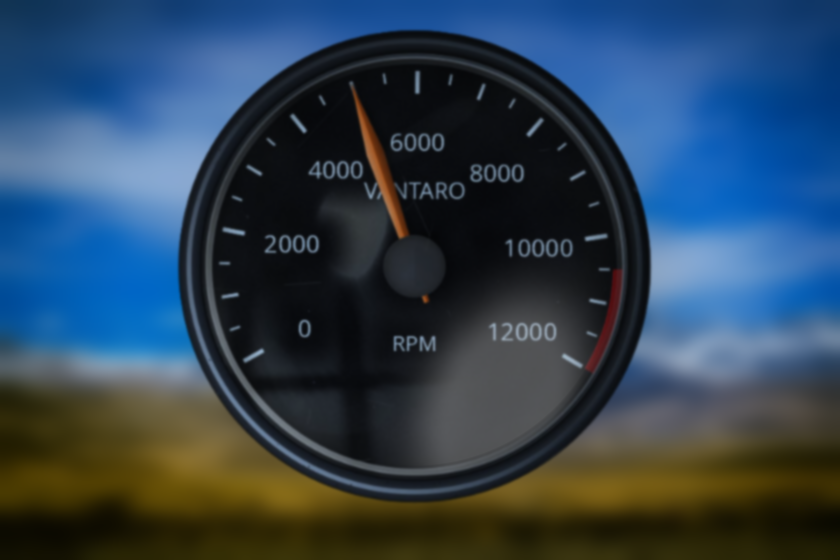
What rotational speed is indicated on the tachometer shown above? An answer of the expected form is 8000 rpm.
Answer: 5000 rpm
